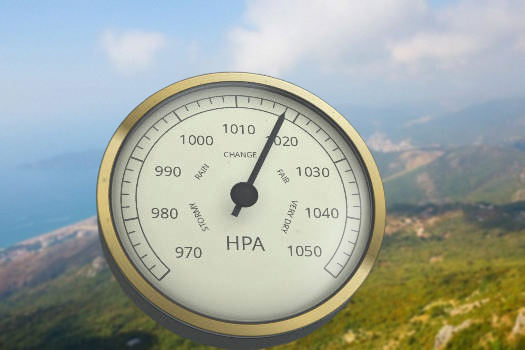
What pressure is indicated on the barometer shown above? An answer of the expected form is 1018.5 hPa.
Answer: 1018 hPa
